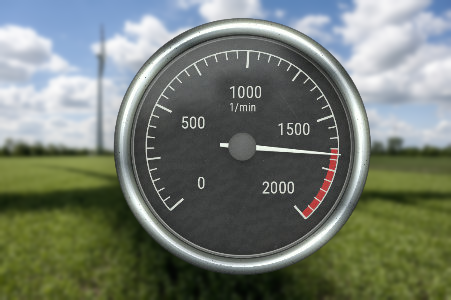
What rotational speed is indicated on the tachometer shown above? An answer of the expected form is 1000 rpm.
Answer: 1675 rpm
